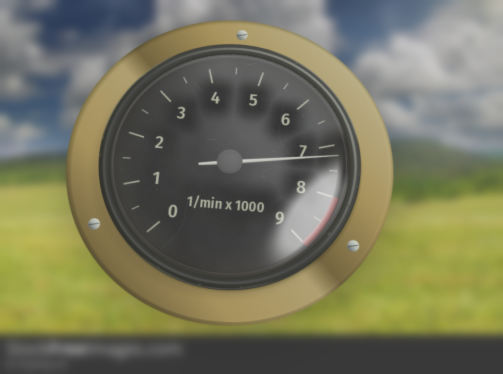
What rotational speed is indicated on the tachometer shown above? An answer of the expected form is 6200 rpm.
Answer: 7250 rpm
